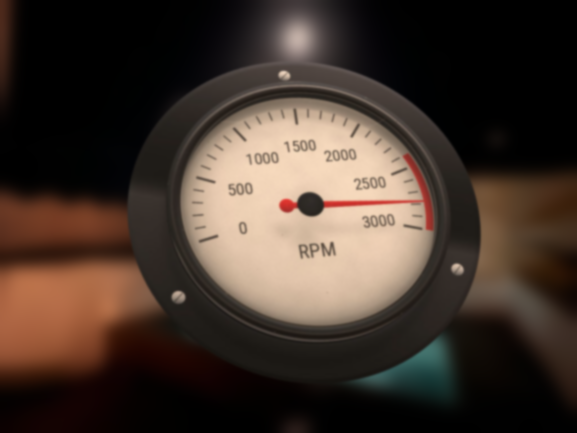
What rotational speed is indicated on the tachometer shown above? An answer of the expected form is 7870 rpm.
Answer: 2800 rpm
